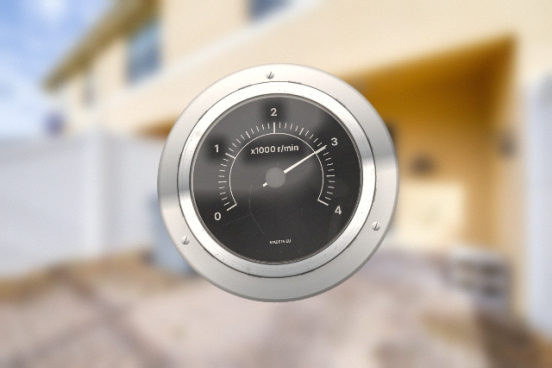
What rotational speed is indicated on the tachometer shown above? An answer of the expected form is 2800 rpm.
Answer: 3000 rpm
